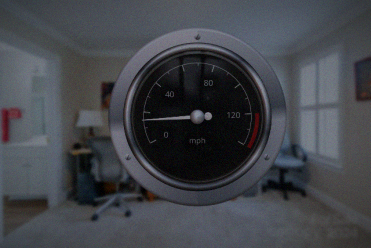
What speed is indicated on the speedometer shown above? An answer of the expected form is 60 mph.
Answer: 15 mph
